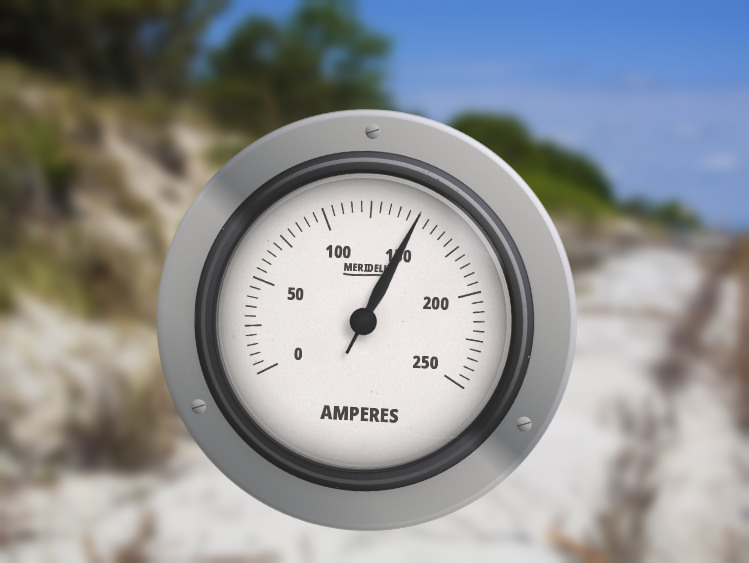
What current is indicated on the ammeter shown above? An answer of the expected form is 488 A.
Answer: 150 A
